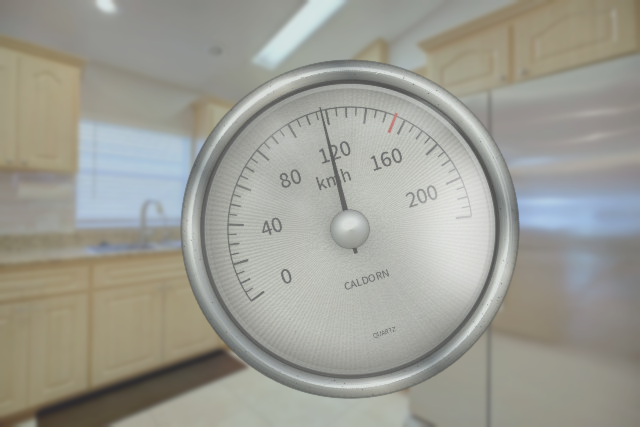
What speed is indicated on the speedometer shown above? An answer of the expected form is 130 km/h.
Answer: 117.5 km/h
